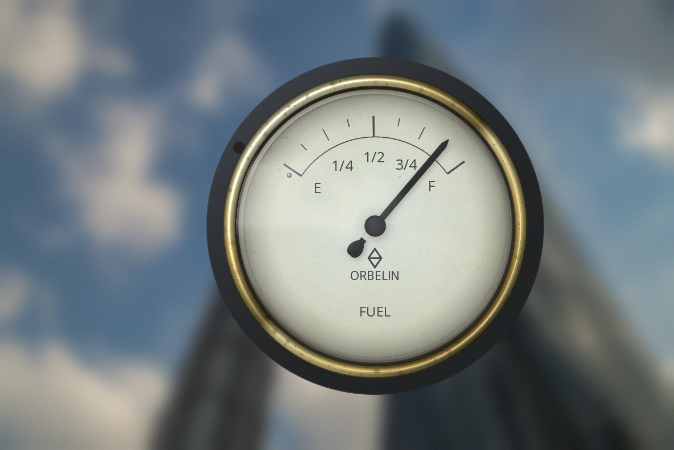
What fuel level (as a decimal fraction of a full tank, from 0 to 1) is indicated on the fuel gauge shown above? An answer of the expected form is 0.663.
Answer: 0.875
